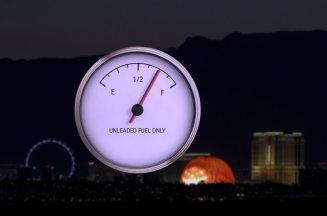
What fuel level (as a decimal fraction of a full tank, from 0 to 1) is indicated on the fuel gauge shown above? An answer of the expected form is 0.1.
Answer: 0.75
